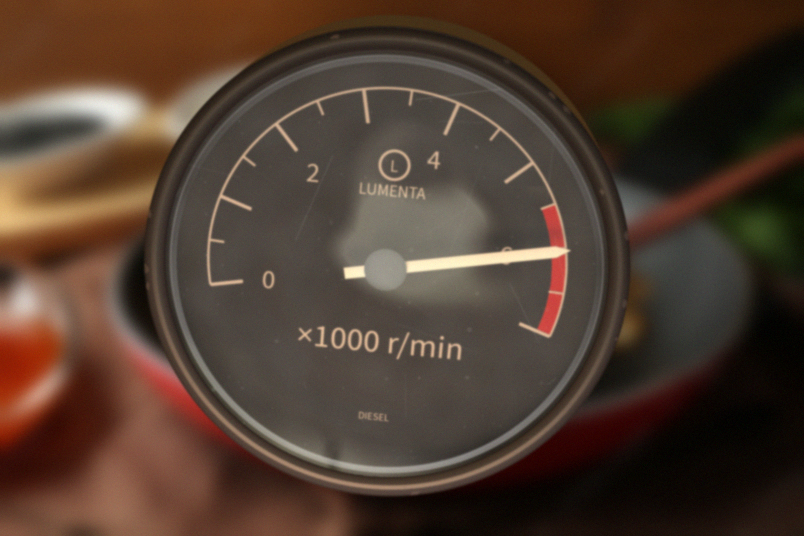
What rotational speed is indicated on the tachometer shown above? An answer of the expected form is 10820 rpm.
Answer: 6000 rpm
